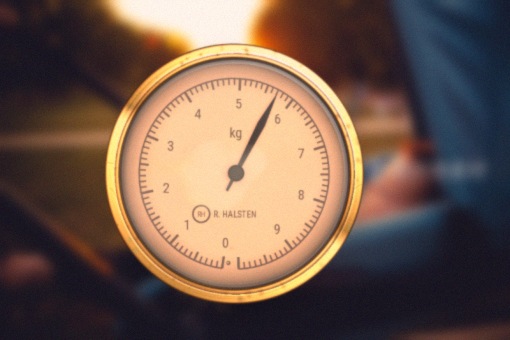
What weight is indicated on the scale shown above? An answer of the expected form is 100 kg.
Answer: 5.7 kg
